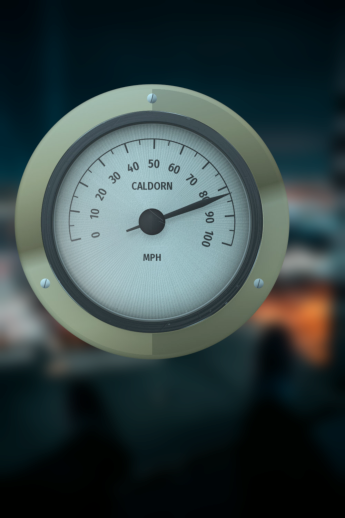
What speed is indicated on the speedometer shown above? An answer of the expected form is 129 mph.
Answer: 82.5 mph
